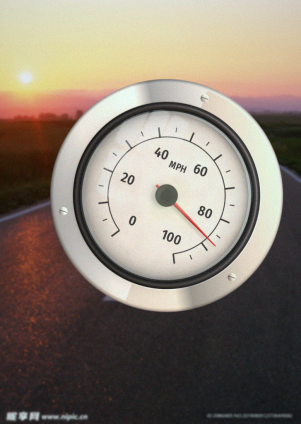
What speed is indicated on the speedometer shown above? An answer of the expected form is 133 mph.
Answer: 87.5 mph
